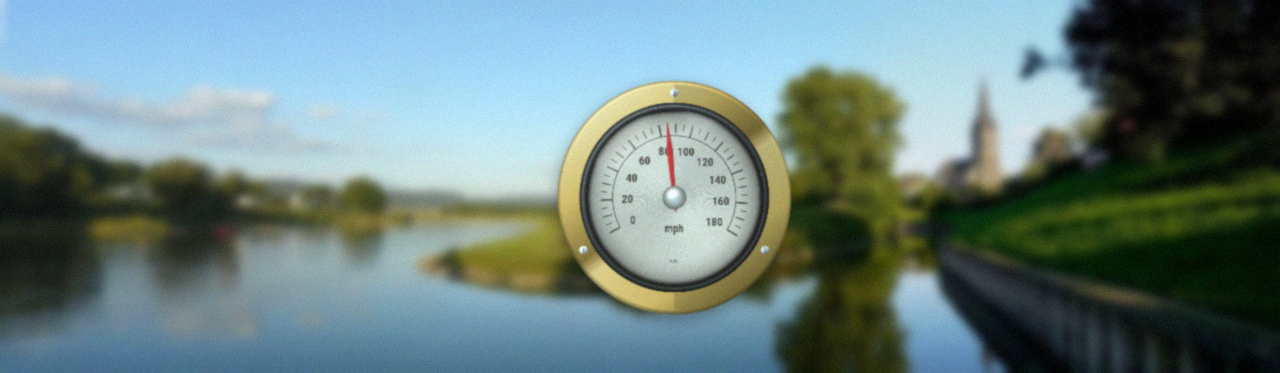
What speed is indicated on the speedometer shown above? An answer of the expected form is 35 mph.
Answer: 85 mph
